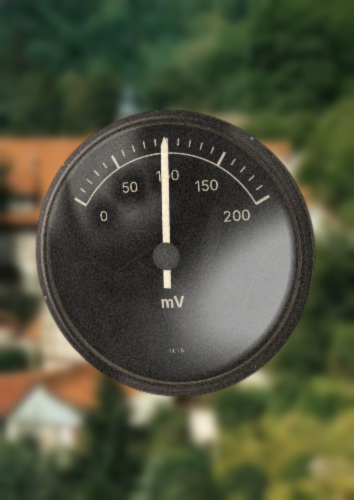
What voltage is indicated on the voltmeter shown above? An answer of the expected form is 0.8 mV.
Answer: 100 mV
